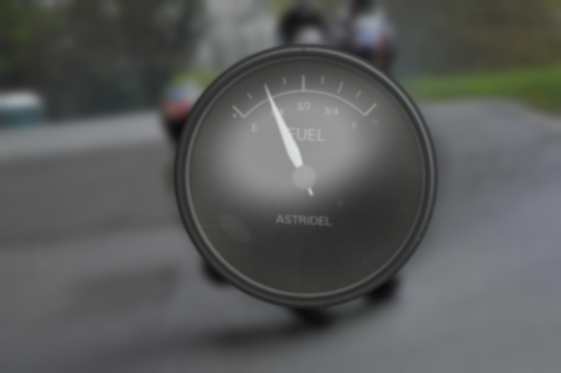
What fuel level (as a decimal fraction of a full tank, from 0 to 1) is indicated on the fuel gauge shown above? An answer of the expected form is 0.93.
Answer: 0.25
